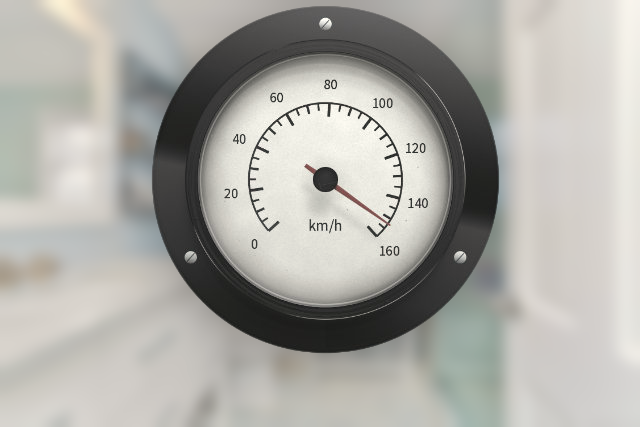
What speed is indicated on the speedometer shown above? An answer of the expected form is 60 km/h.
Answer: 152.5 km/h
